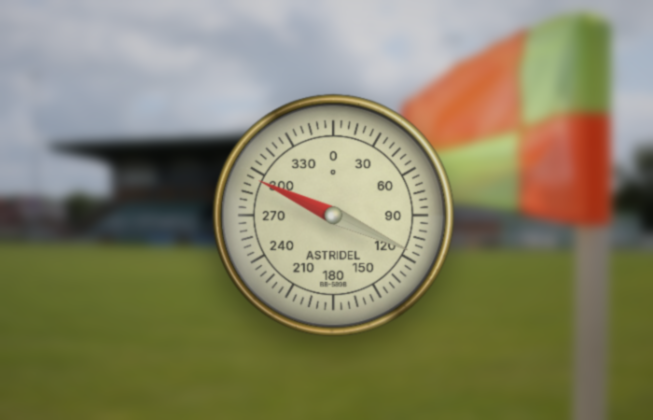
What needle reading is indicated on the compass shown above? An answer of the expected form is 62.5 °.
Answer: 295 °
